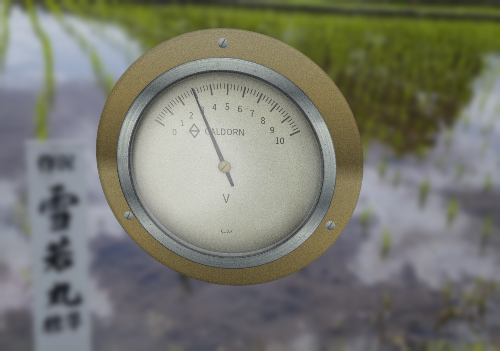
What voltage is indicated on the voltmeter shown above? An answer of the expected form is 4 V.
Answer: 3 V
